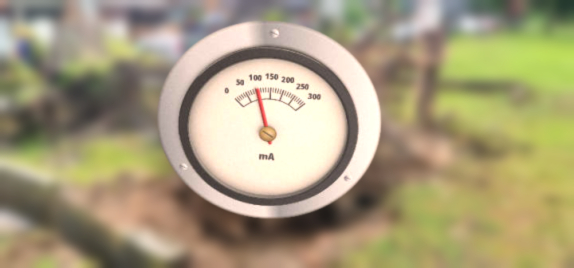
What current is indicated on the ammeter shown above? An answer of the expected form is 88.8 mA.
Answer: 100 mA
